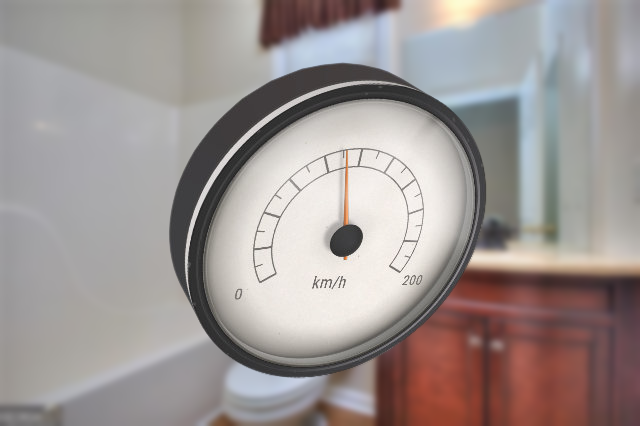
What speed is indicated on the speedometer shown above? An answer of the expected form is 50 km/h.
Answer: 90 km/h
